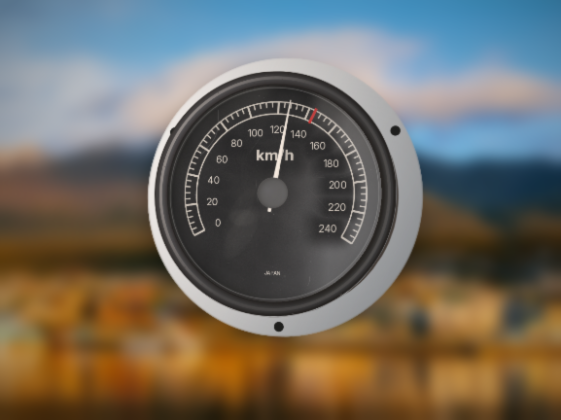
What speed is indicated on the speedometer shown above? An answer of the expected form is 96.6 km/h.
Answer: 128 km/h
